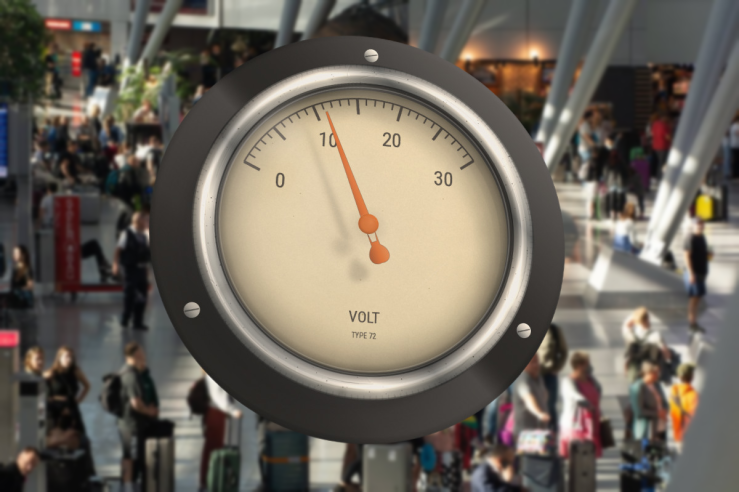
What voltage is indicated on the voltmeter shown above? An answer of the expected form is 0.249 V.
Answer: 11 V
